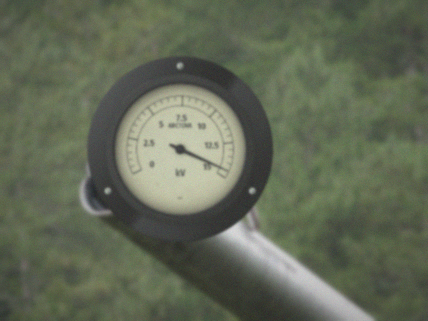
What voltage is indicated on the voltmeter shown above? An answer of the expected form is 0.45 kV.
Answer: 14.5 kV
